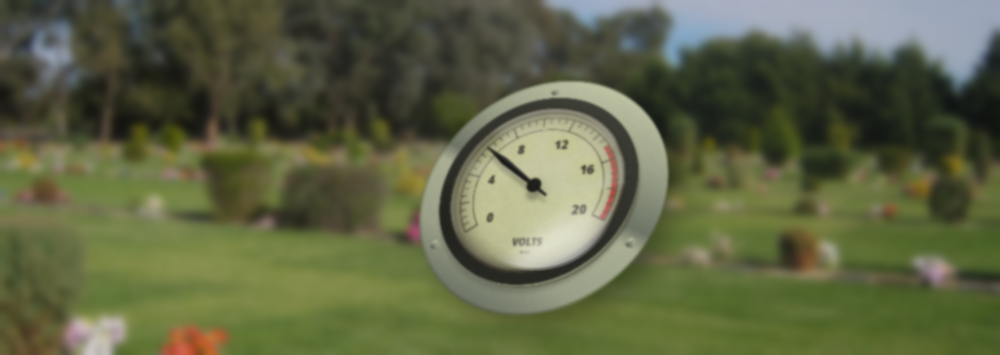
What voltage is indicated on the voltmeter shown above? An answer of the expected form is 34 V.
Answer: 6 V
